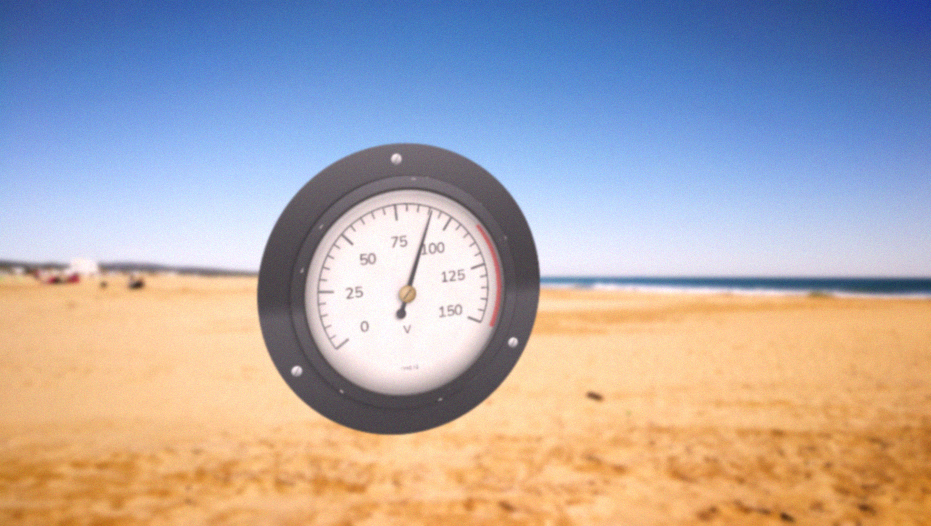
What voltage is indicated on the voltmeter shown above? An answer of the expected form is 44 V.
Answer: 90 V
